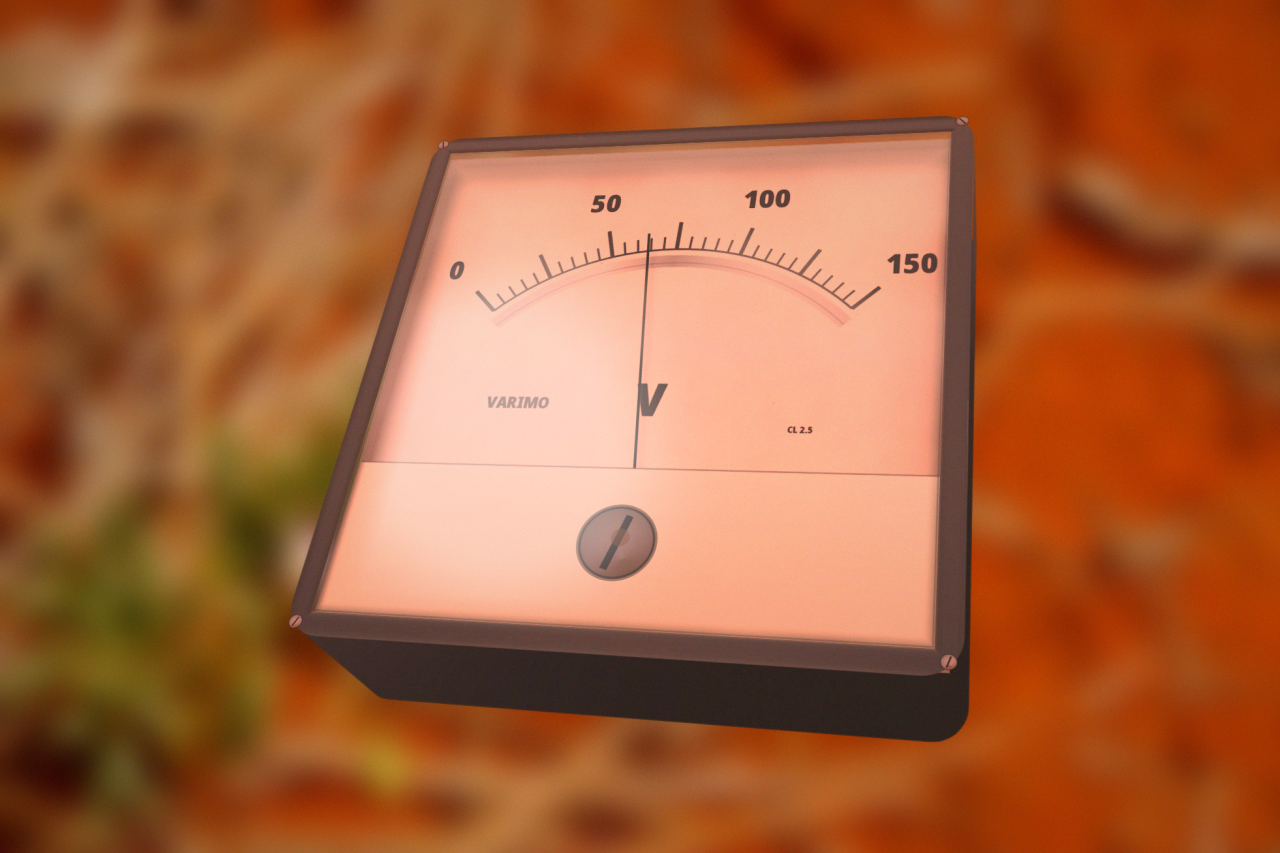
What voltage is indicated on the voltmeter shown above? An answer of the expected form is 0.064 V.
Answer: 65 V
